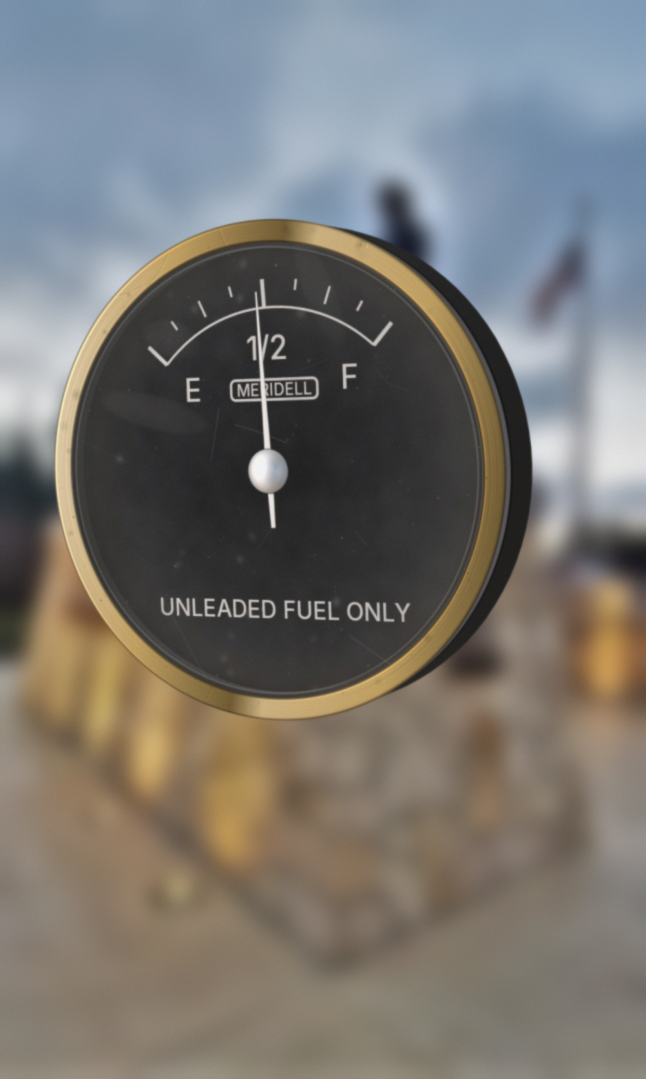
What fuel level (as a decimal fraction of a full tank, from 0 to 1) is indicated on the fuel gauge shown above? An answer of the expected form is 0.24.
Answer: 0.5
